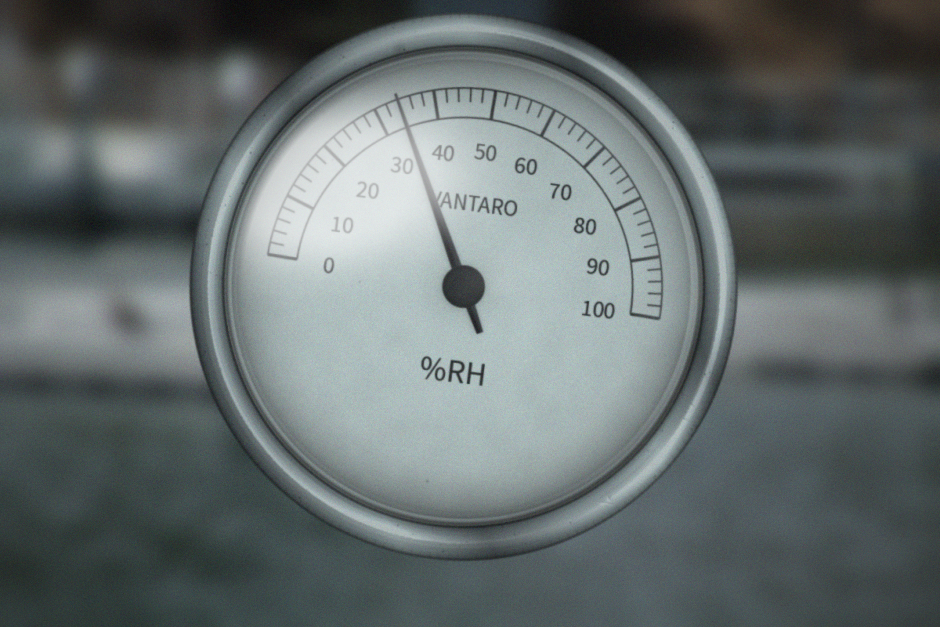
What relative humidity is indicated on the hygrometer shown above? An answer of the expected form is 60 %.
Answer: 34 %
